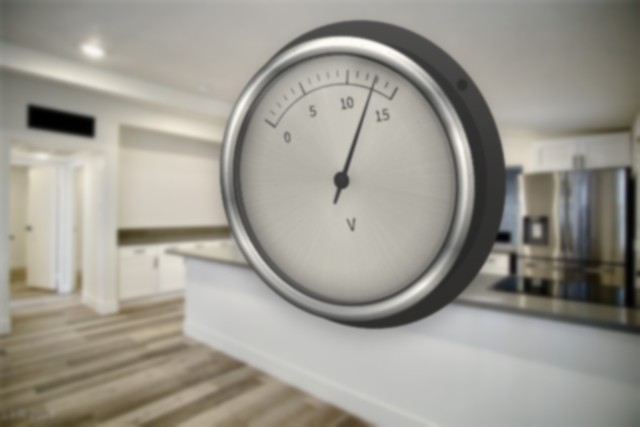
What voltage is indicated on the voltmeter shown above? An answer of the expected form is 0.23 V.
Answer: 13 V
